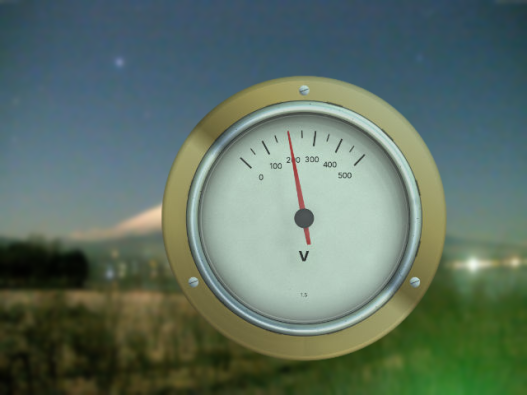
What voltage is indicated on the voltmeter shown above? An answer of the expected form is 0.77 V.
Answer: 200 V
